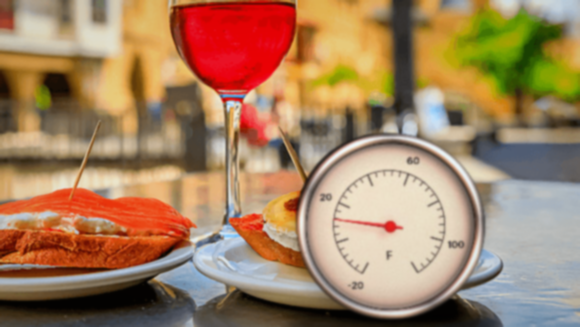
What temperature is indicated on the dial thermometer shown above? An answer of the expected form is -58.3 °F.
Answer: 12 °F
